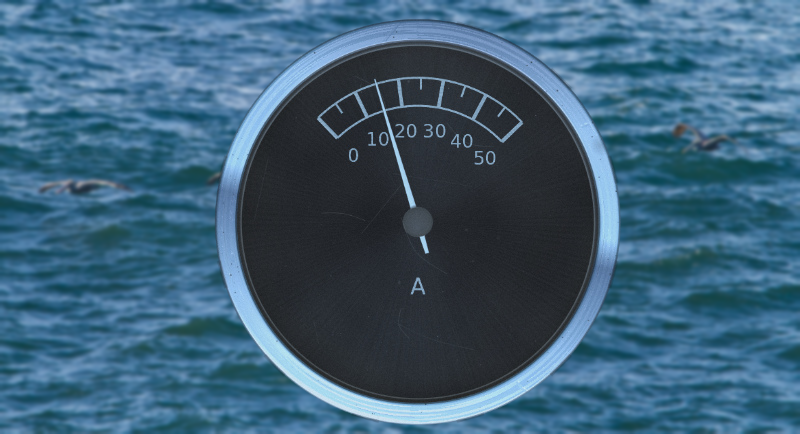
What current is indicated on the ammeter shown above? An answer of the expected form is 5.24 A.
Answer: 15 A
